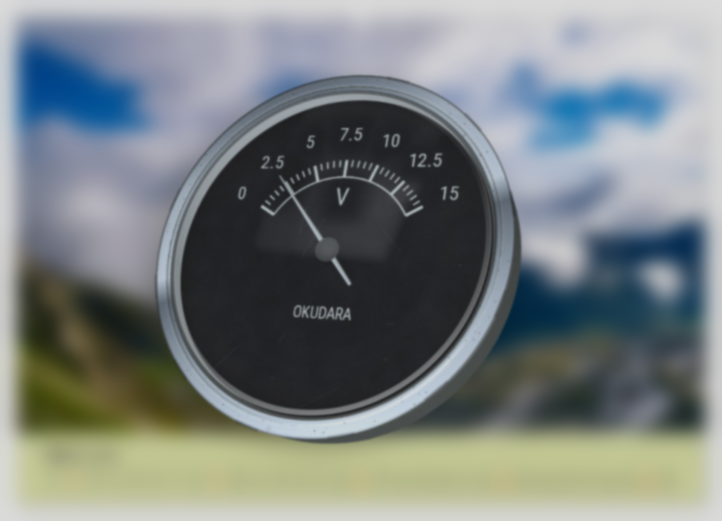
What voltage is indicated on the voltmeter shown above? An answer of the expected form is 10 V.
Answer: 2.5 V
